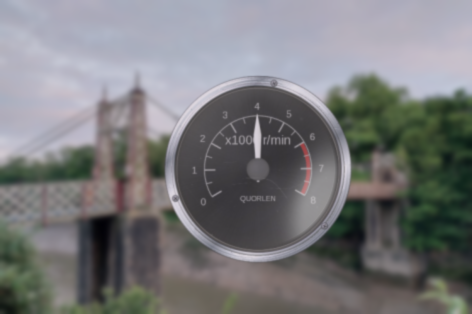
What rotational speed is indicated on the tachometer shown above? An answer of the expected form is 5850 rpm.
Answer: 4000 rpm
